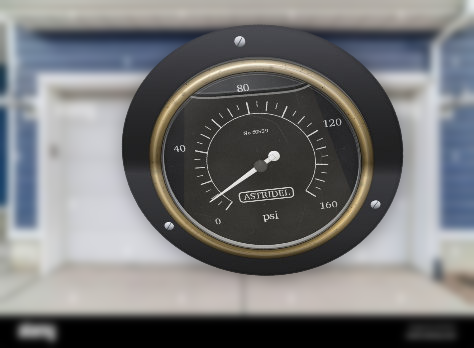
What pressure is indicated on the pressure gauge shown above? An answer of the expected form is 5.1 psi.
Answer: 10 psi
